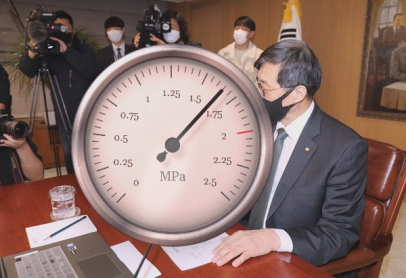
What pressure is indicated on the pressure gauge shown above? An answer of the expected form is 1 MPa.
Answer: 1.65 MPa
